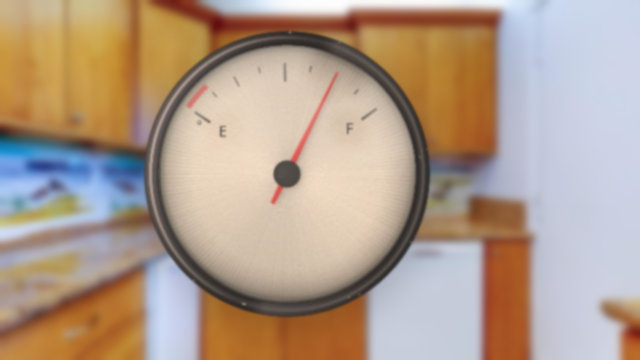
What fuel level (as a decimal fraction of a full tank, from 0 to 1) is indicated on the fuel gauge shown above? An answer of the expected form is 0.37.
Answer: 0.75
